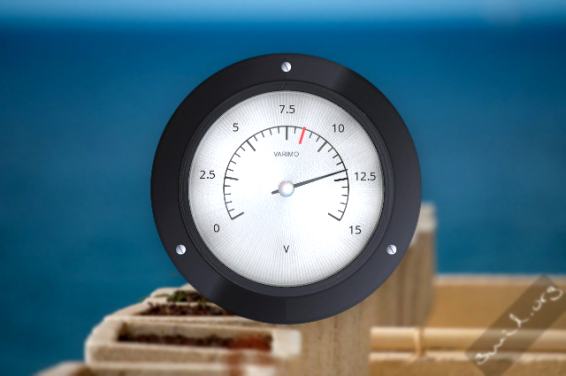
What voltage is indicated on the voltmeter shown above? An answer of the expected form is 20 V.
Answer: 12 V
